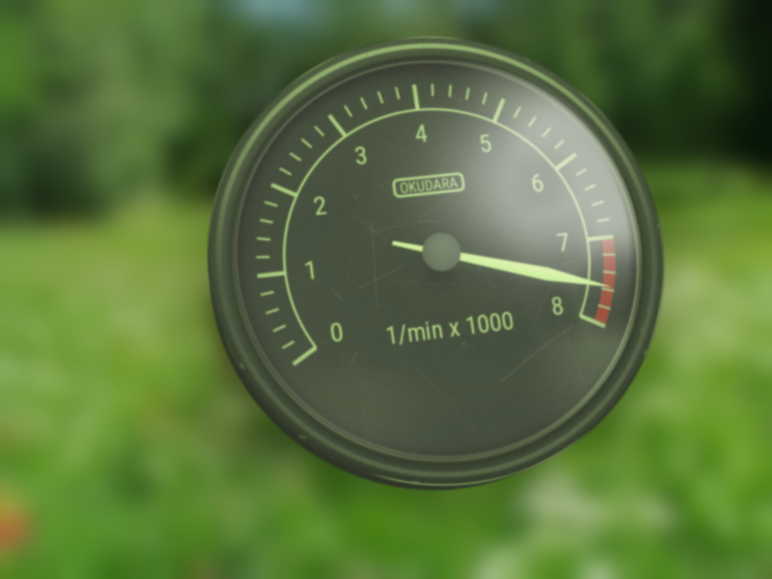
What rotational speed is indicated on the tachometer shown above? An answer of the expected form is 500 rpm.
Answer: 7600 rpm
